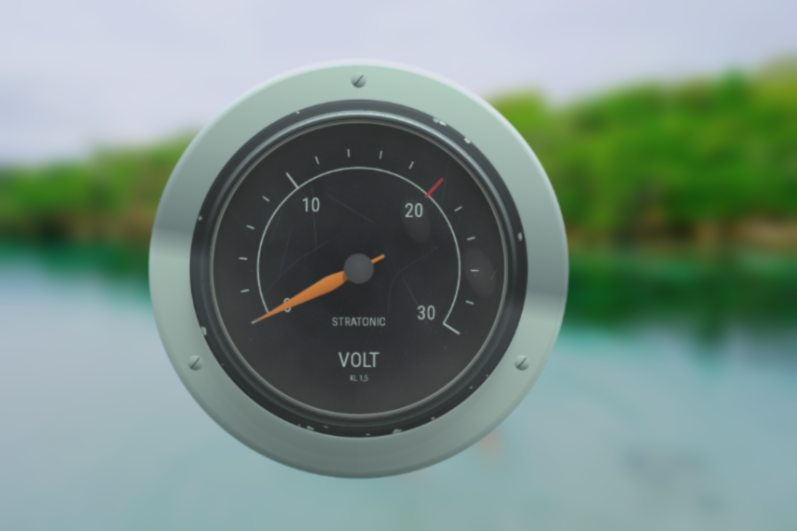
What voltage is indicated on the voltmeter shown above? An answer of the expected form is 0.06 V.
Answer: 0 V
